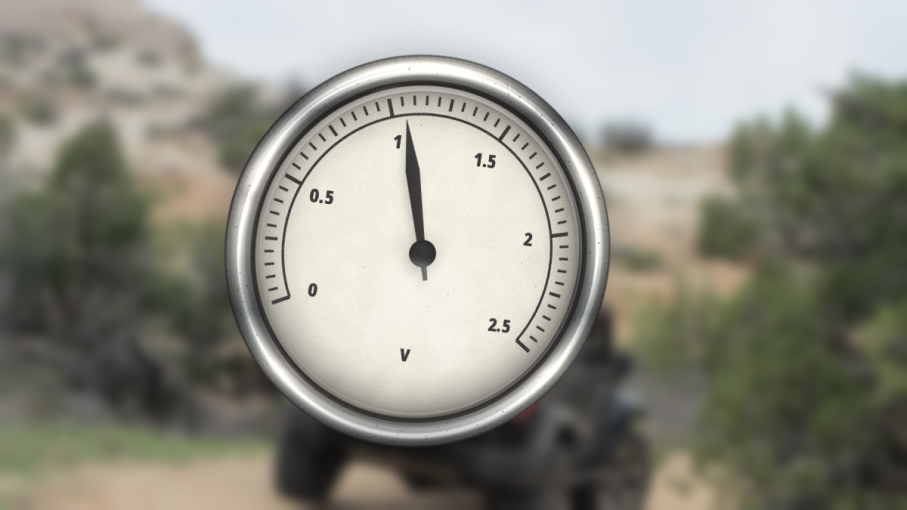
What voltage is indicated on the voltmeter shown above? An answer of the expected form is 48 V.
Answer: 1.05 V
